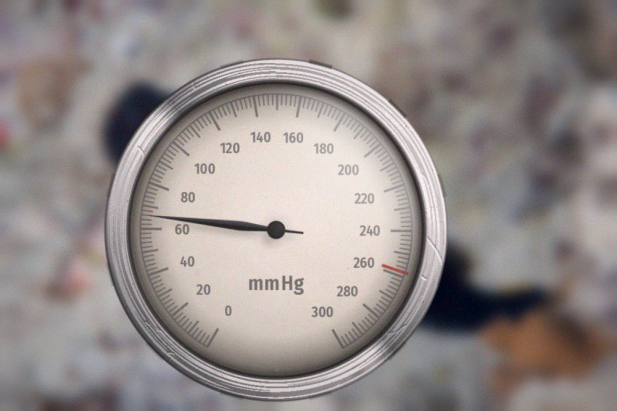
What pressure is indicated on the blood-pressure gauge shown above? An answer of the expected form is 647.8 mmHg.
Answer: 66 mmHg
